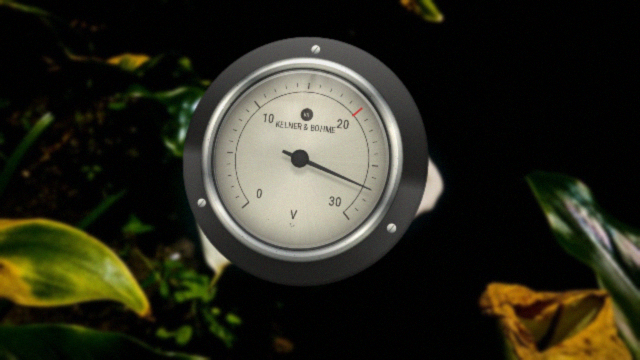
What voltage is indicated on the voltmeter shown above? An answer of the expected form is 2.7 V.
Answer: 27 V
